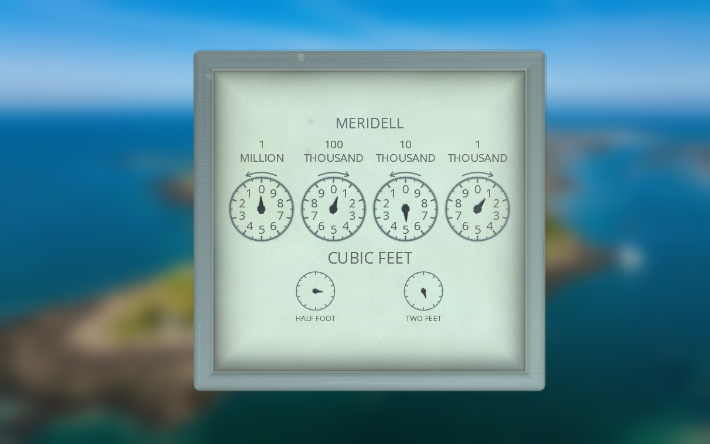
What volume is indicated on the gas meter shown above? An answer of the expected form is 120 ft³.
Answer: 5100 ft³
